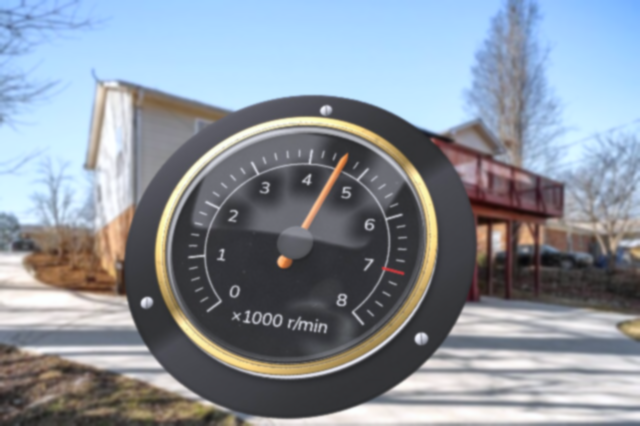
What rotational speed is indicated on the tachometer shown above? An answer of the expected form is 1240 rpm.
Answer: 4600 rpm
